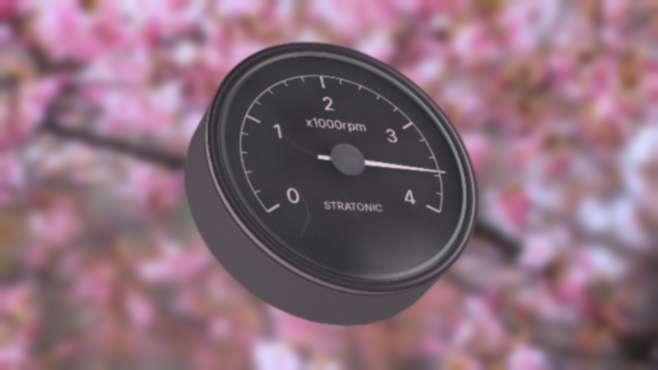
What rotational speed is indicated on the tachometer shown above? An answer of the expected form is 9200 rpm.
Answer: 3600 rpm
